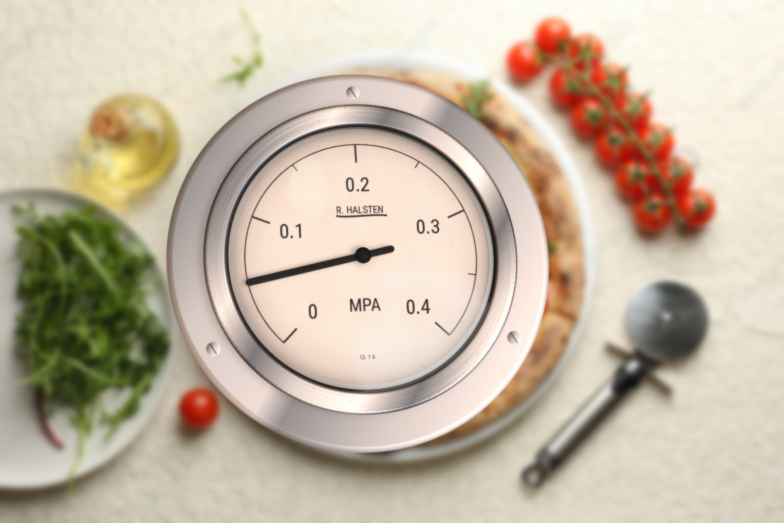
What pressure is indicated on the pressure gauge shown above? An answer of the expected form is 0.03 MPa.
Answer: 0.05 MPa
